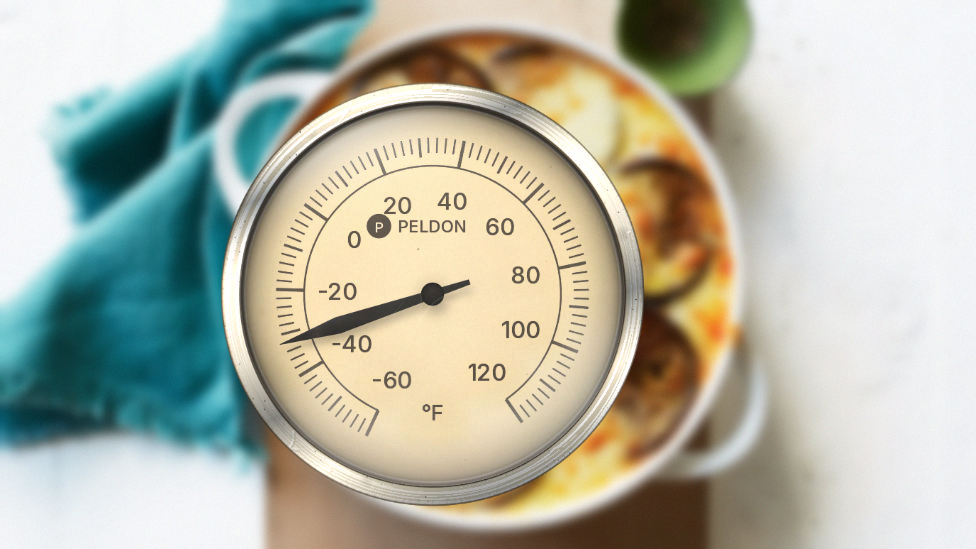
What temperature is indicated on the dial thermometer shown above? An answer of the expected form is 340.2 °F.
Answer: -32 °F
